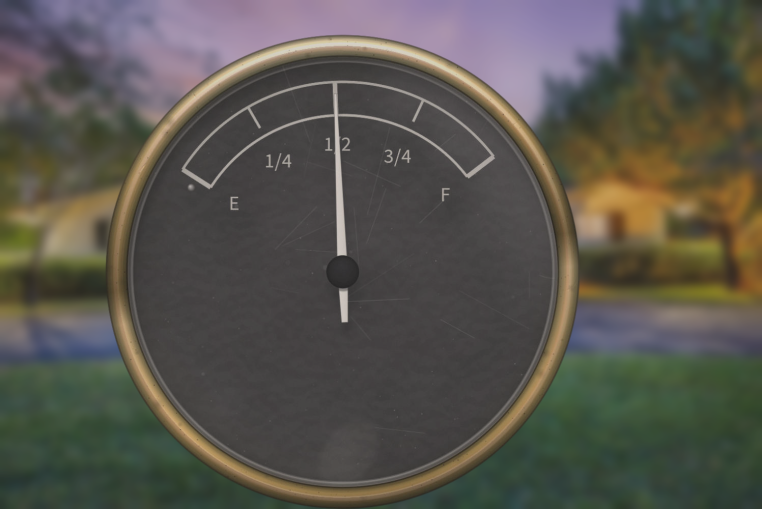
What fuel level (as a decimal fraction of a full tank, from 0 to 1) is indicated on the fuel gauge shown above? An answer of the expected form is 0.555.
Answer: 0.5
